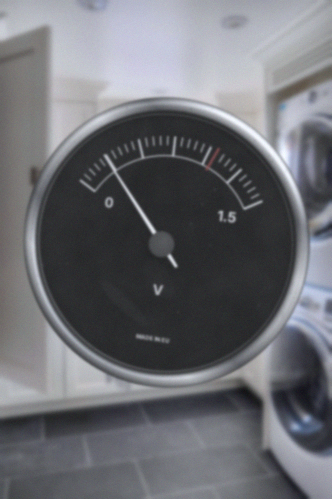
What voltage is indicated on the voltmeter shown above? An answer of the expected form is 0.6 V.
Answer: 0.25 V
